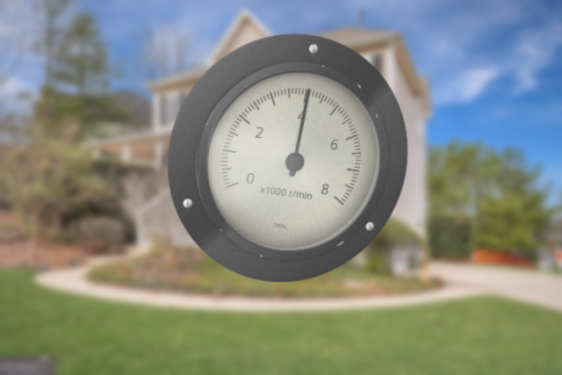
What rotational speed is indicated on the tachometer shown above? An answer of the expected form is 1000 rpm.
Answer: 4000 rpm
